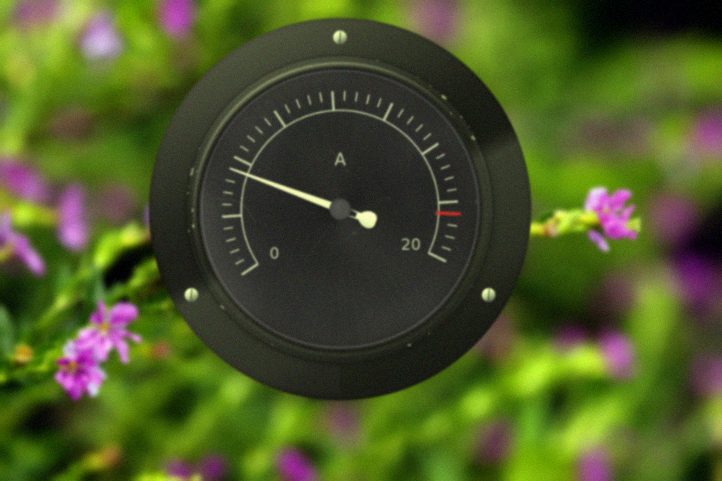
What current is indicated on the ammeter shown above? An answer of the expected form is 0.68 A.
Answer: 4.5 A
